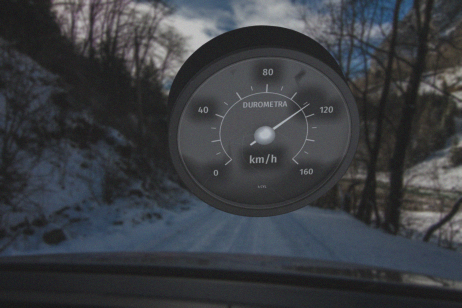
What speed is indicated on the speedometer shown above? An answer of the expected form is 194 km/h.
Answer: 110 km/h
